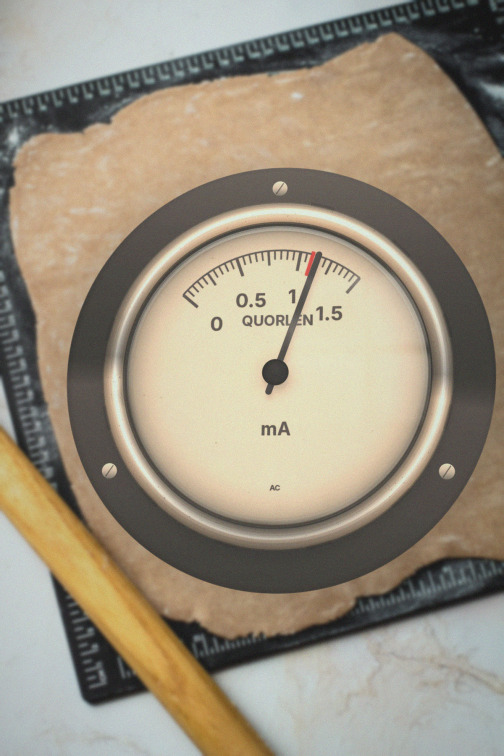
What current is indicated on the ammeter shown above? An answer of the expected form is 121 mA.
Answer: 1.15 mA
